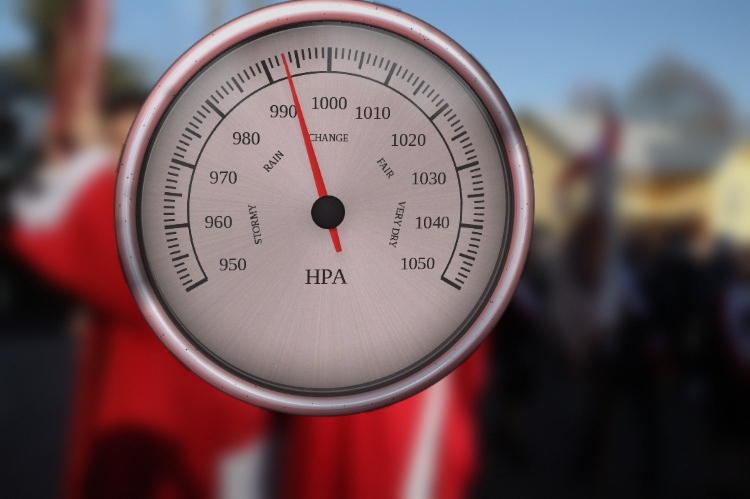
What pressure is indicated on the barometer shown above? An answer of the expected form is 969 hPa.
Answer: 993 hPa
